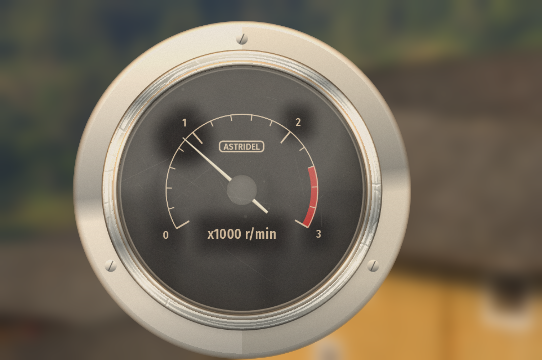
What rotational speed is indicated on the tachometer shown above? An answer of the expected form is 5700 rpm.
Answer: 900 rpm
